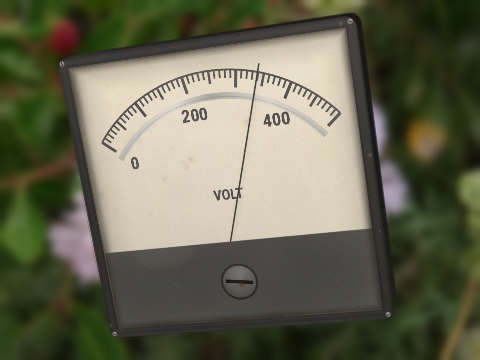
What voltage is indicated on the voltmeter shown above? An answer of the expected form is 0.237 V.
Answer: 340 V
